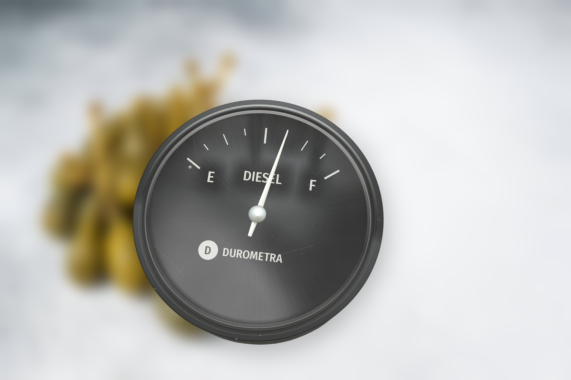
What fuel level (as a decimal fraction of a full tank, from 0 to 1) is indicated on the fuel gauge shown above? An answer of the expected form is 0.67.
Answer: 0.625
